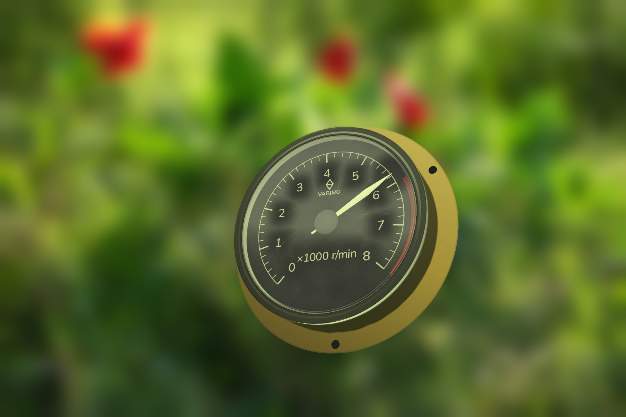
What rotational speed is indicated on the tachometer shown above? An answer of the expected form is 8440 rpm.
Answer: 5800 rpm
